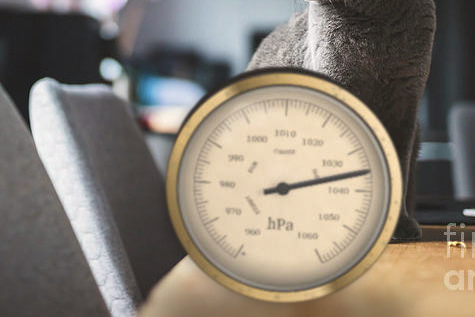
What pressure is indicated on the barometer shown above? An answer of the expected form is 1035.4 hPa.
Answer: 1035 hPa
